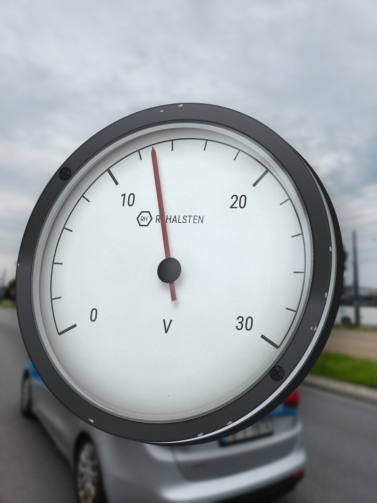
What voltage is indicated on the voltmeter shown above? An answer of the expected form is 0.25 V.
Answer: 13 V
